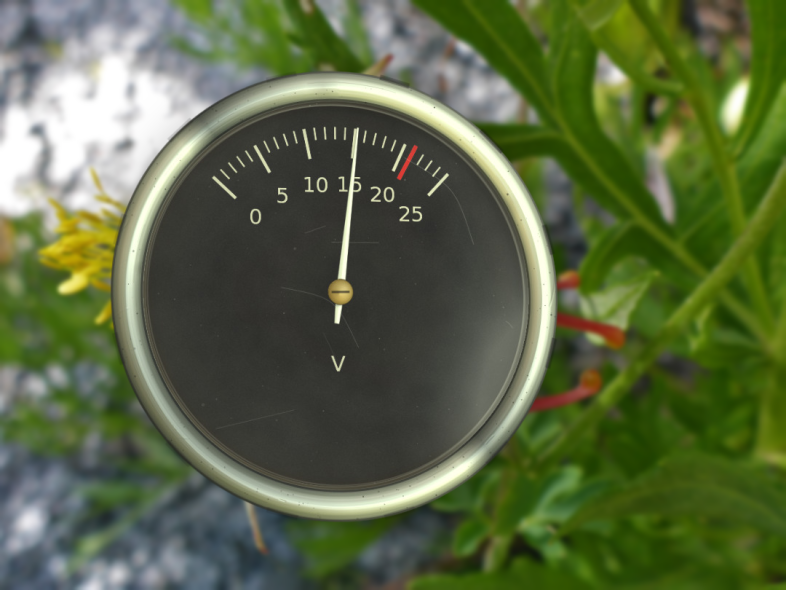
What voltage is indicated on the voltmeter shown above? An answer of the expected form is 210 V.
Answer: 15 V
